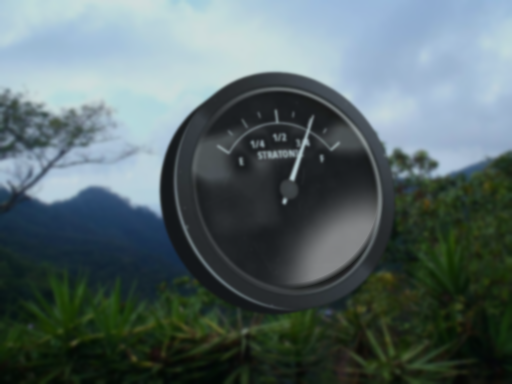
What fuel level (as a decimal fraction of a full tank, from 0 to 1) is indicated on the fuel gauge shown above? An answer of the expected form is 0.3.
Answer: 0.75
